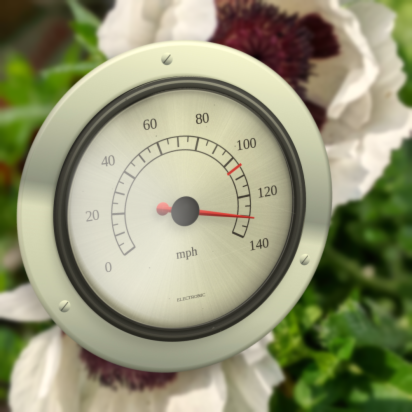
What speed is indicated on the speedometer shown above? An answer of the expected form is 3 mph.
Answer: 130 mph
